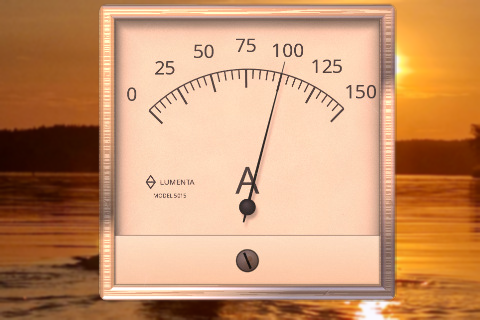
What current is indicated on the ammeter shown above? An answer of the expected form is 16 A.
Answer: 100 A
